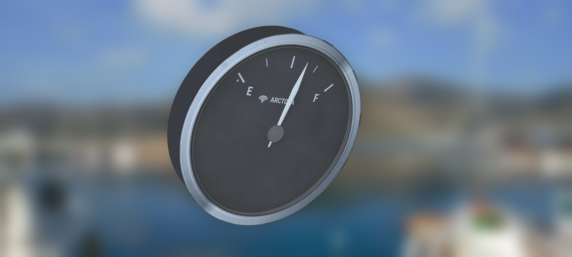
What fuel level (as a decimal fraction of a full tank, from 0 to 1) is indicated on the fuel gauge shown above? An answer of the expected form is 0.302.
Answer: 0.625
